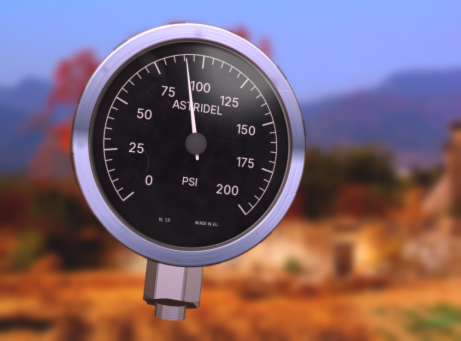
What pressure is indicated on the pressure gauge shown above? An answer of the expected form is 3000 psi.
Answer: 90 psi
